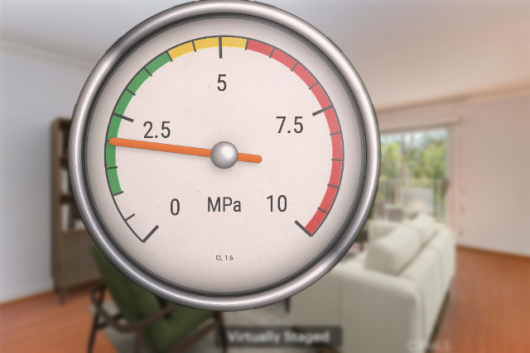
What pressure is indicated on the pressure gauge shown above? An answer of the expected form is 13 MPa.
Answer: 2 MPa
